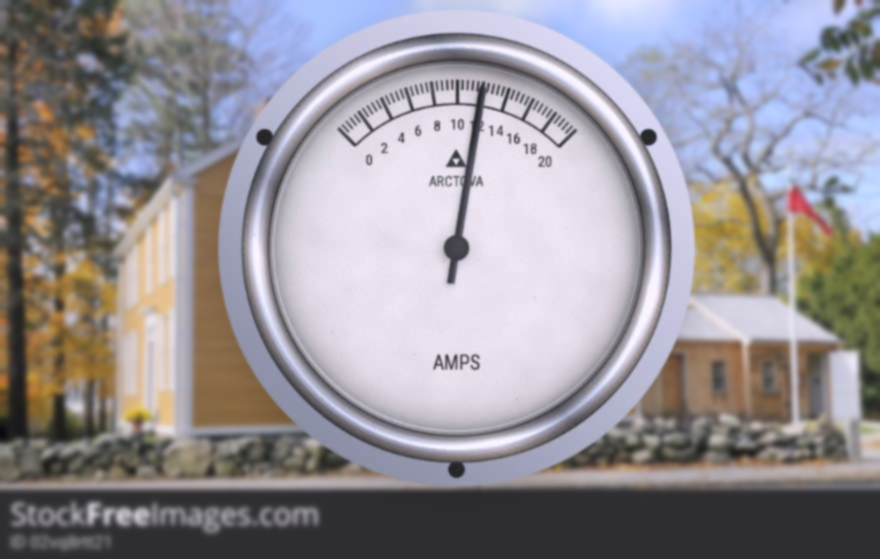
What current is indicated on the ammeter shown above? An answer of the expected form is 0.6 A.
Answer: 12 A
